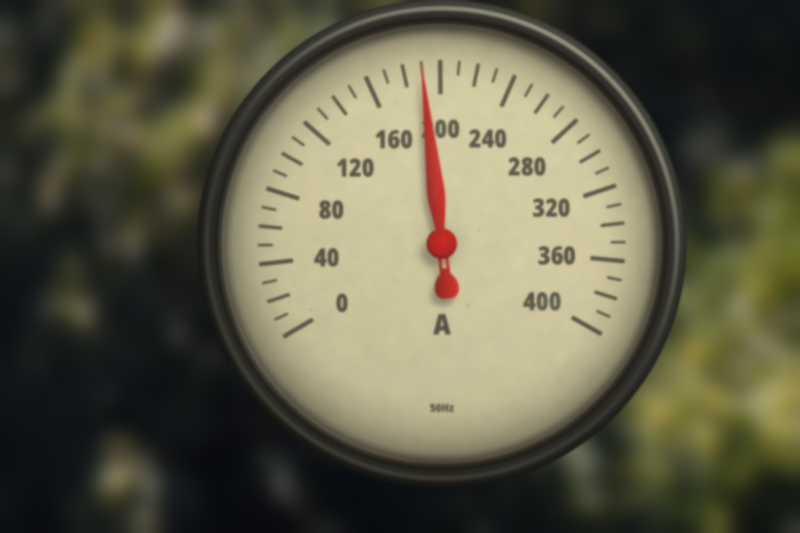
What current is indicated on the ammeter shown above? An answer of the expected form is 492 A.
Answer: 190 A
